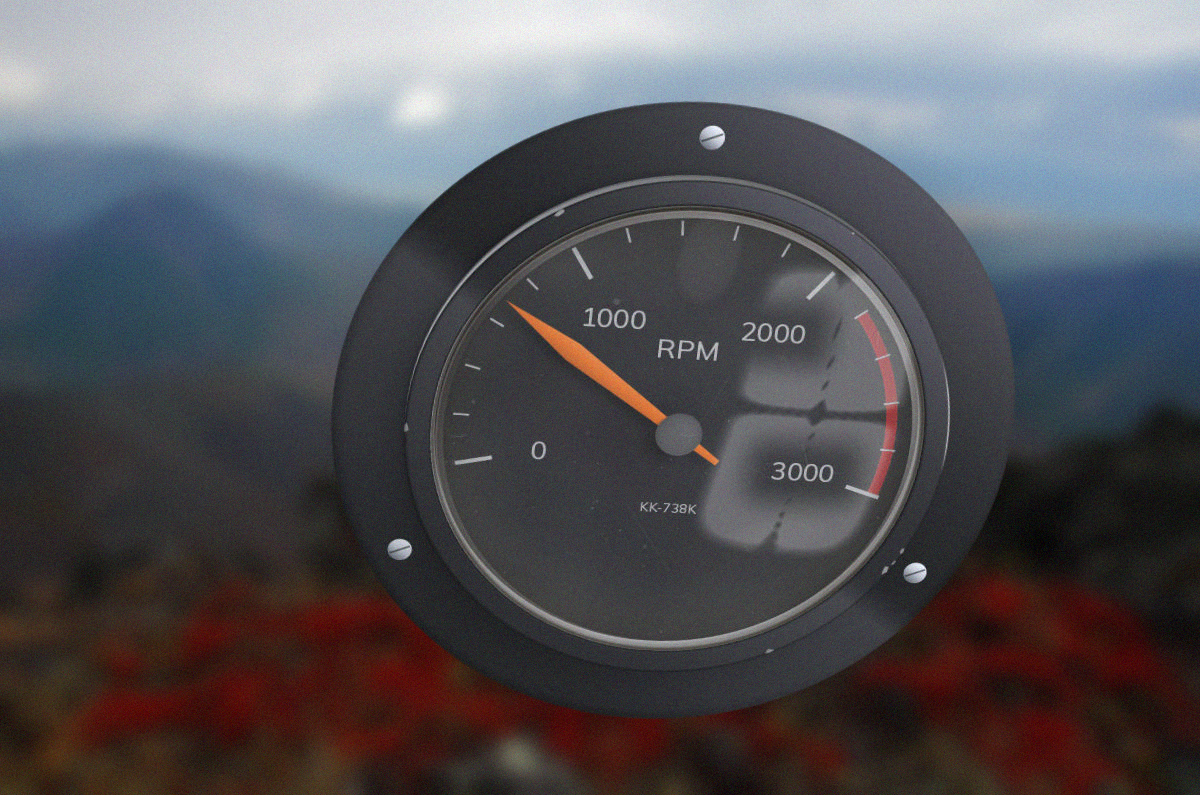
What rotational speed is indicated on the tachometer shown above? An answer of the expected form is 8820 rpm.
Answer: 700 rpm
